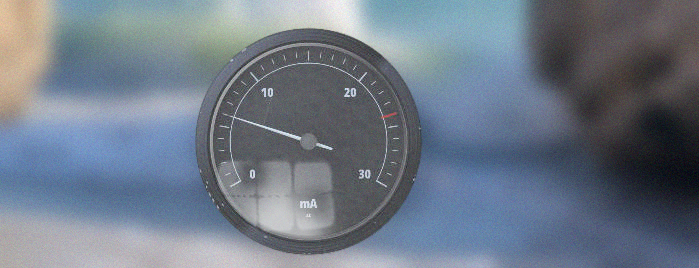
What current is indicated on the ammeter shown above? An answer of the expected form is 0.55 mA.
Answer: 6 mA
